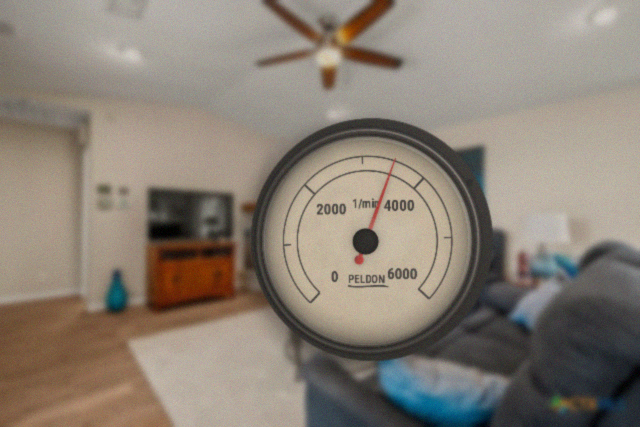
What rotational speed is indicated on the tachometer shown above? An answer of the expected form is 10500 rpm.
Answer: 3500 rpm
